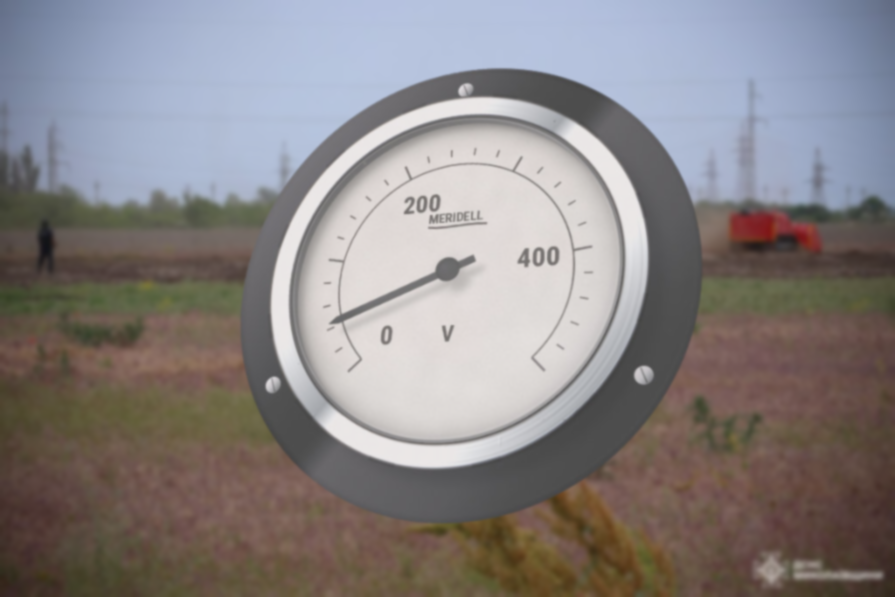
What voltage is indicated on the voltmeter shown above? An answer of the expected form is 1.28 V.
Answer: 40 V
